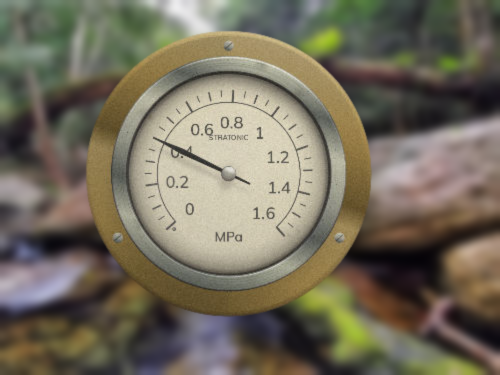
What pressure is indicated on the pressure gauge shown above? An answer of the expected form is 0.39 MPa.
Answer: 0.4 MPa
